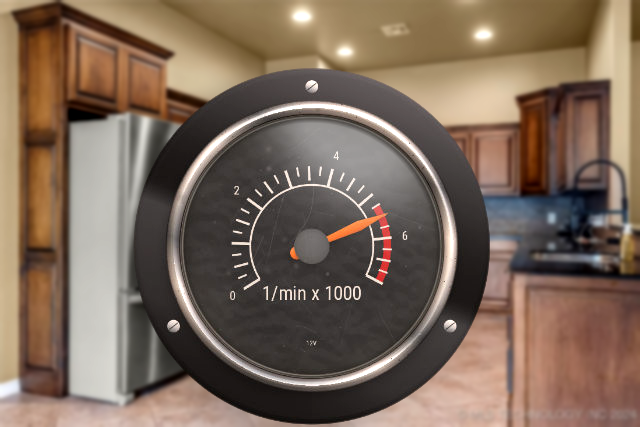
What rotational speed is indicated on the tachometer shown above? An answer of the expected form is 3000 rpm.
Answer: 5500 rpm
